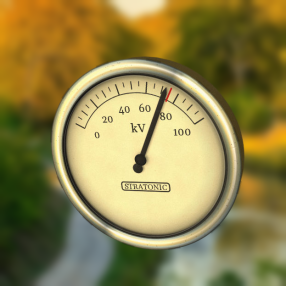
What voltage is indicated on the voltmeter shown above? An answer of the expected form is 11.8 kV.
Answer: 72.5 kV
